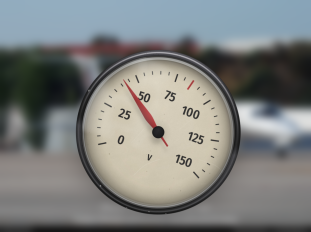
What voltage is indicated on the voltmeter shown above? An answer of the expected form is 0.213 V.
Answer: 42.5 V
